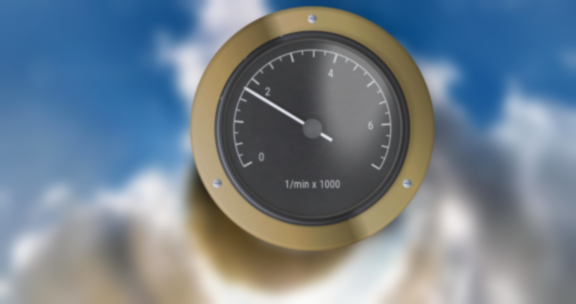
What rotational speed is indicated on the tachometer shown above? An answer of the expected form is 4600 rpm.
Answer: 1750 rpm
